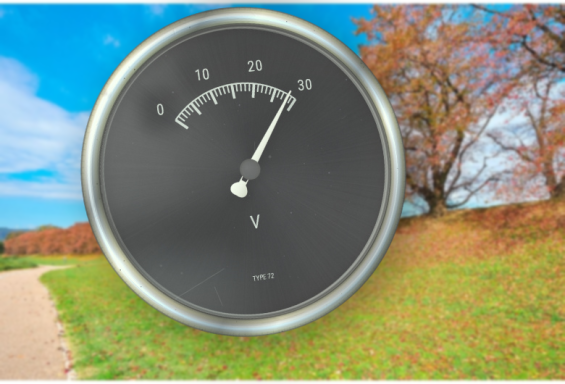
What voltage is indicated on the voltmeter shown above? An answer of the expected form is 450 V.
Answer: 28 V
